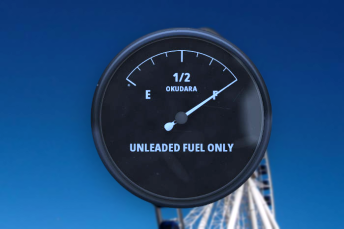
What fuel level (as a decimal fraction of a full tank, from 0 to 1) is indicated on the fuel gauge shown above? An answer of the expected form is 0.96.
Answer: 1
